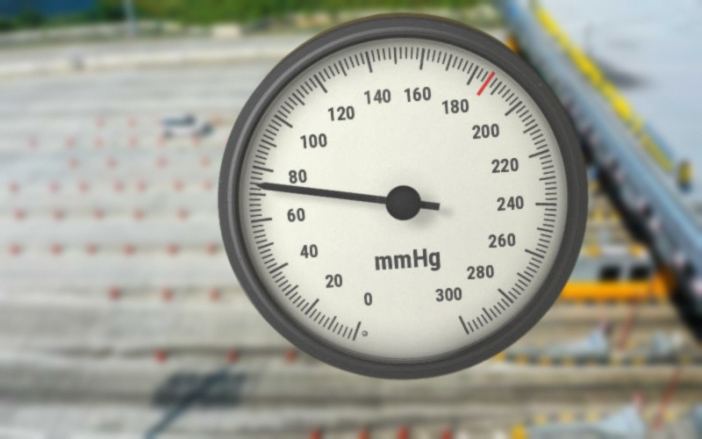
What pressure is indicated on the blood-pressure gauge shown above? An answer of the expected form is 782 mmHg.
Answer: 74 mmHg
